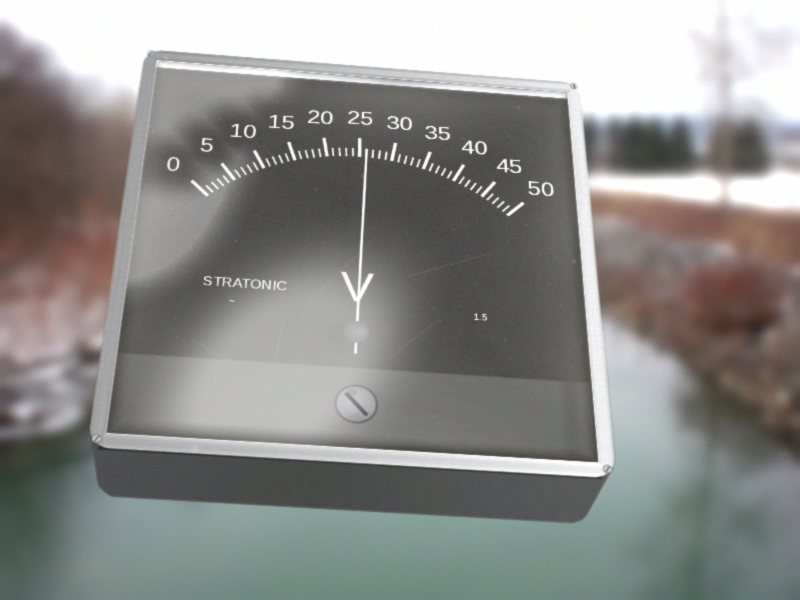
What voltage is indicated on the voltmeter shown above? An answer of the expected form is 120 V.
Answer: 26 V
